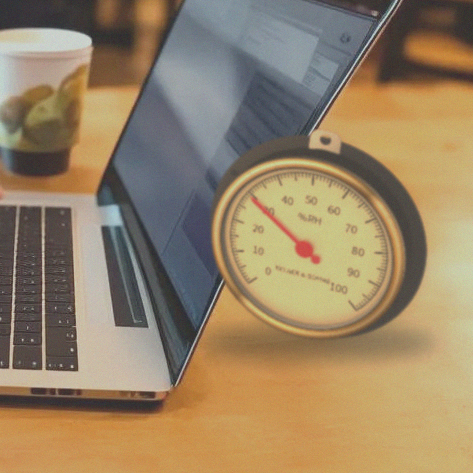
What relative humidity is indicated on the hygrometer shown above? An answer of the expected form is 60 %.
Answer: 30 %
